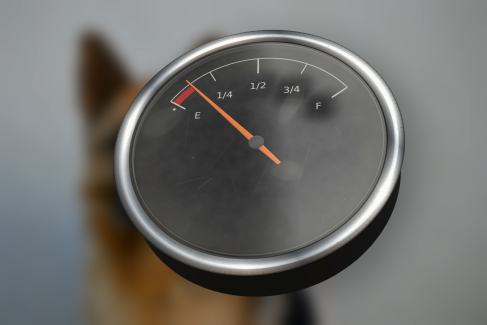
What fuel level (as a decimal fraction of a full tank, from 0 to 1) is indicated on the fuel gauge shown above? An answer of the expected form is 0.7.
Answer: 0.125
